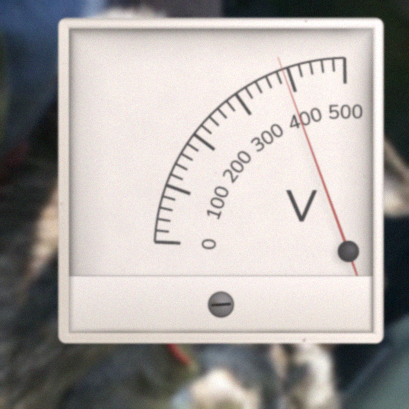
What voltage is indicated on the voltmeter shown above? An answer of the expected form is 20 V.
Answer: 390 V
